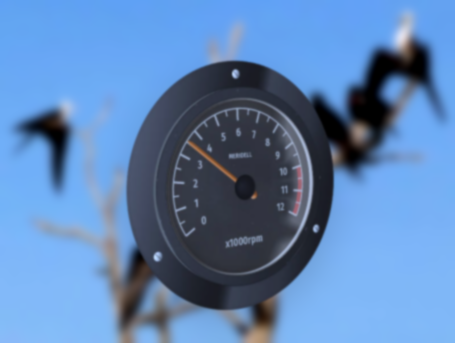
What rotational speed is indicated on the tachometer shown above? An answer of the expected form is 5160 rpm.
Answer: 3500 rpm
